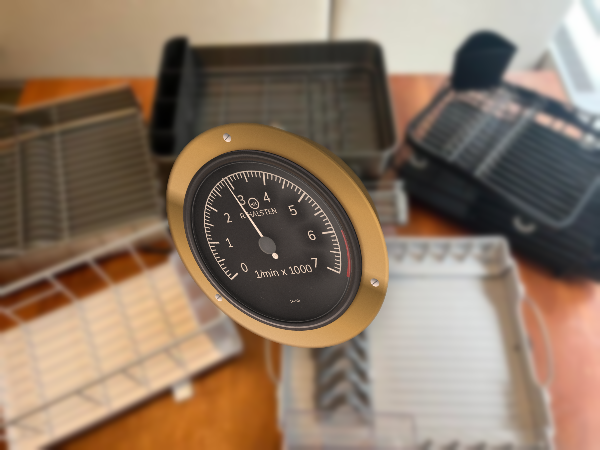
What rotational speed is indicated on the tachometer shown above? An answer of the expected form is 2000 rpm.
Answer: 3000 rpm
